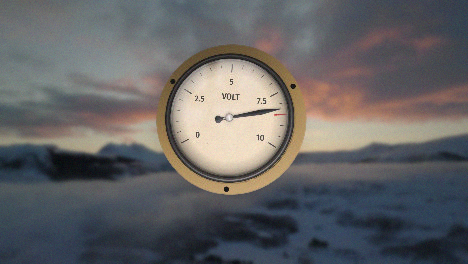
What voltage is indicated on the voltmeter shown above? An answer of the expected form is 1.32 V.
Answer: 8.25 V
